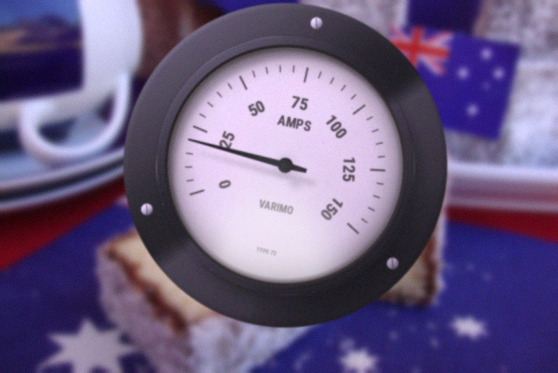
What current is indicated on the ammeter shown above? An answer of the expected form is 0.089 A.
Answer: 20 A
